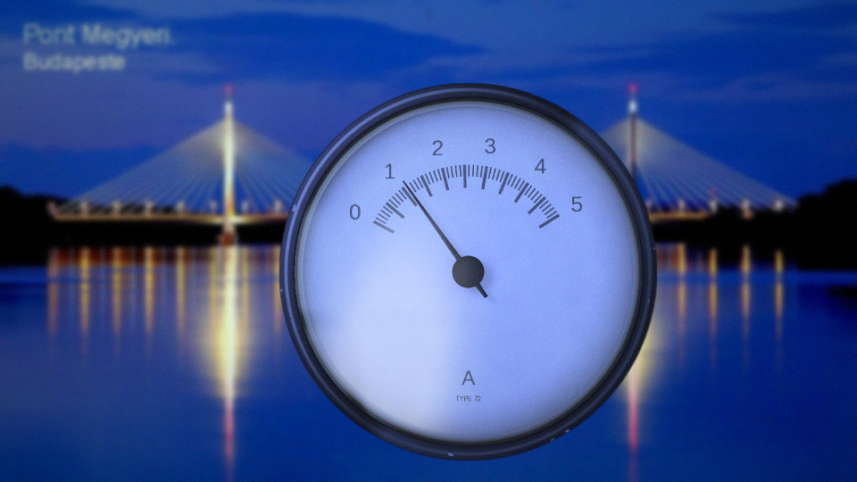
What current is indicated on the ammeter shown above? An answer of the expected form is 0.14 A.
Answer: 1.1 A
